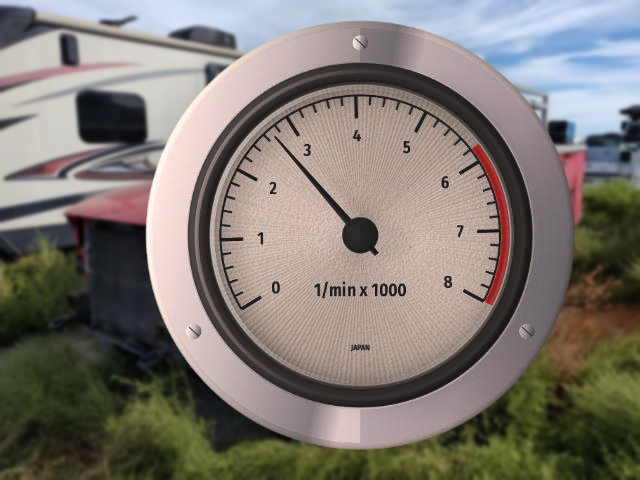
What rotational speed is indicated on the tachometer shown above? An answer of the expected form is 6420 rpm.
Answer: 2700 rpm
